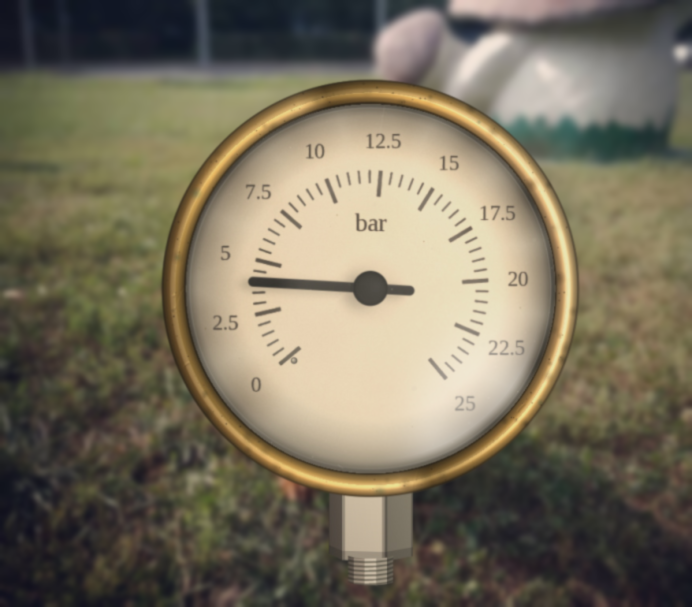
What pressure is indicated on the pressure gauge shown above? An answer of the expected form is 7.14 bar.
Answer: 4 bar
